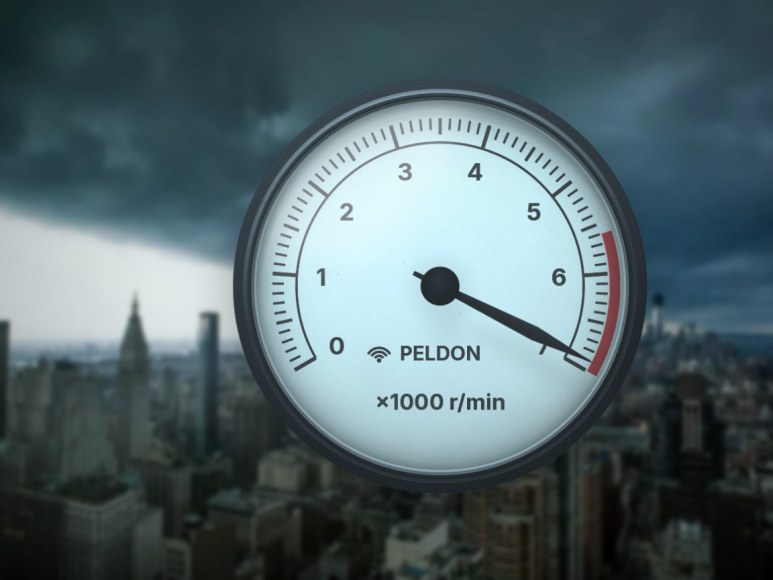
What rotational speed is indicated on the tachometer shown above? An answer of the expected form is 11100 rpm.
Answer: 6900 rpm
